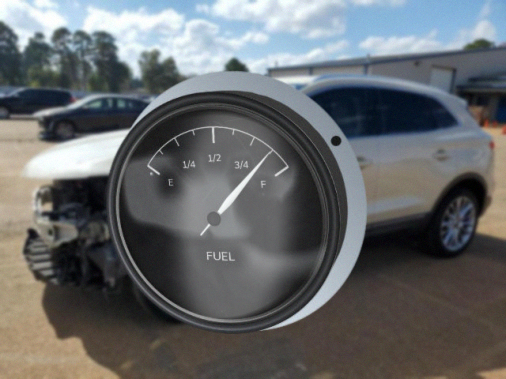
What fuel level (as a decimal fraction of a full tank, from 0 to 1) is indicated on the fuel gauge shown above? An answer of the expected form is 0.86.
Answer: 0.875
